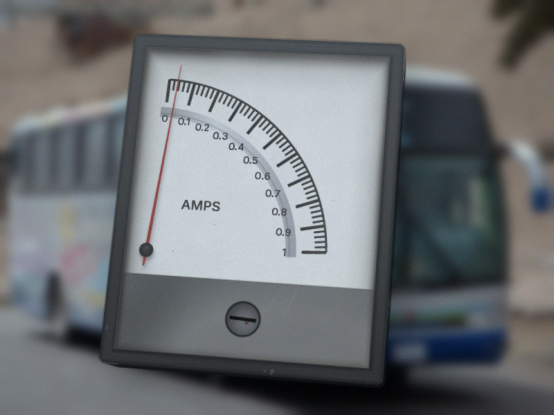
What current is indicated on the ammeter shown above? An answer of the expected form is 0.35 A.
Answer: 0.04 A
